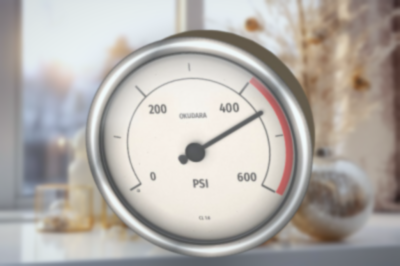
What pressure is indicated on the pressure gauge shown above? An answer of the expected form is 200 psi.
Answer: 450 psi
